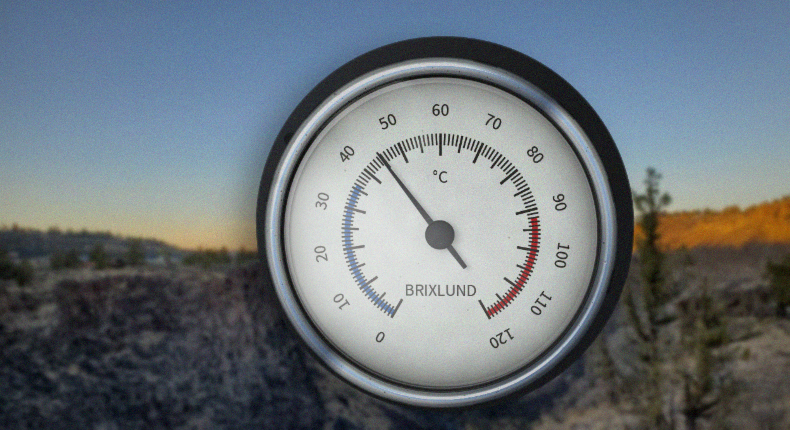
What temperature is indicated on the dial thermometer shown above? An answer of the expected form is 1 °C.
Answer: 45 °C
